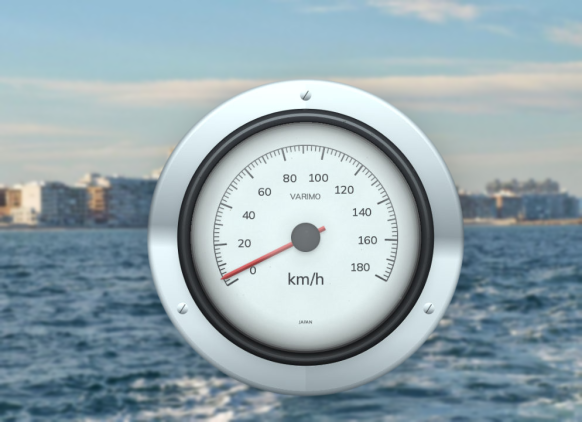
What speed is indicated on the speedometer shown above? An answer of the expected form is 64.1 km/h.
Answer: 4 km/h
